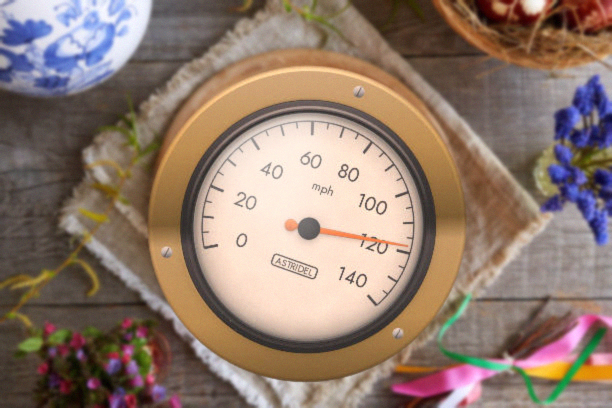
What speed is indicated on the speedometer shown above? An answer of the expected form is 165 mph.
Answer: 117.5 mph
